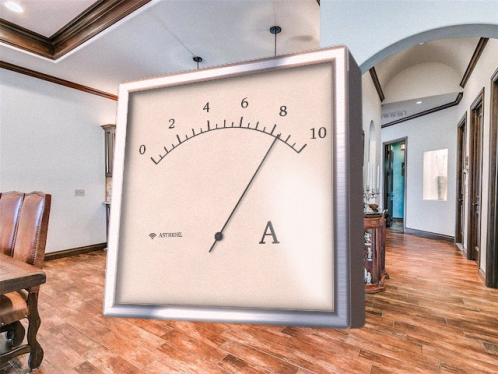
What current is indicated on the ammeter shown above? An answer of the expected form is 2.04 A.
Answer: 8.5 A
